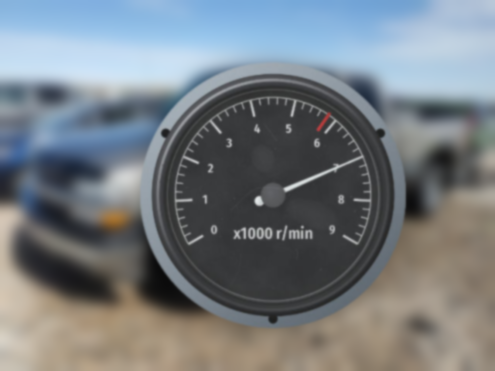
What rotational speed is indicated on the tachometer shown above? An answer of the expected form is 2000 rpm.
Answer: 7000 rpm
